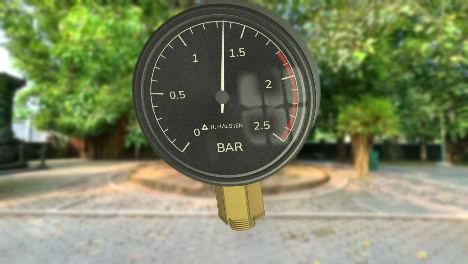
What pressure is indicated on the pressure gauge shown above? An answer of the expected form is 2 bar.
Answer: 1.35 bar
